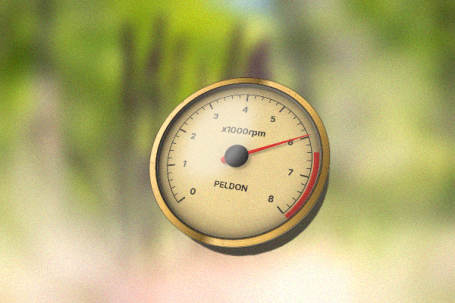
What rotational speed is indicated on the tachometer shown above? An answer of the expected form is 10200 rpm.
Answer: 6000 rpm
